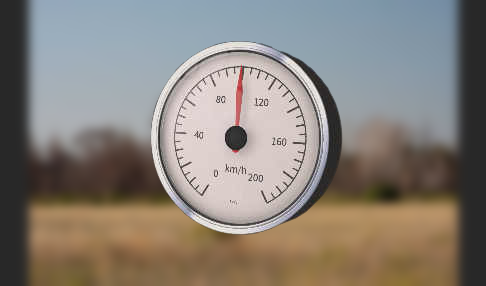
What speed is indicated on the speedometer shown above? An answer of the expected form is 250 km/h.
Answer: 100 km/h
